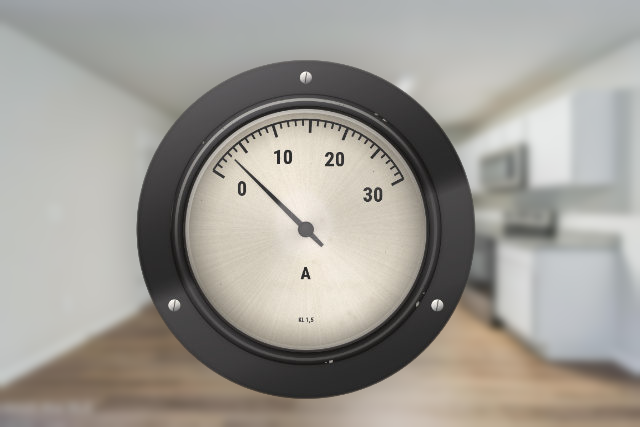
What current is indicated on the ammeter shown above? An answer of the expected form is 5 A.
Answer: 3 A
